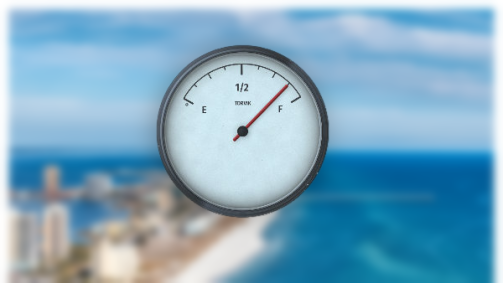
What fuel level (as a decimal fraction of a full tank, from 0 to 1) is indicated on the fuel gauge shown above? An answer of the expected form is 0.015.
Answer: 0.875
